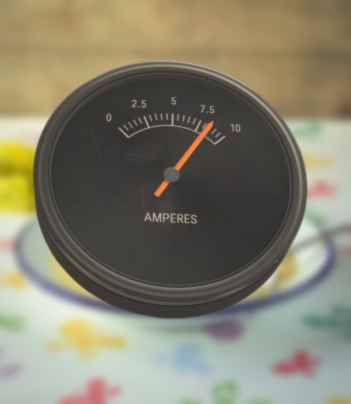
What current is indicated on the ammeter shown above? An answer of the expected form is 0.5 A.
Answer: 8.5 A
